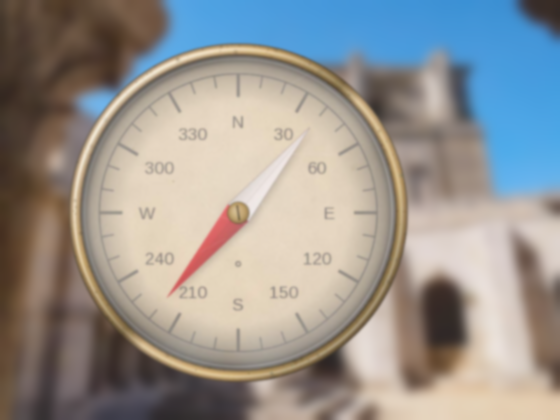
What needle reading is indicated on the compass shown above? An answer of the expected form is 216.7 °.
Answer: 220 °
